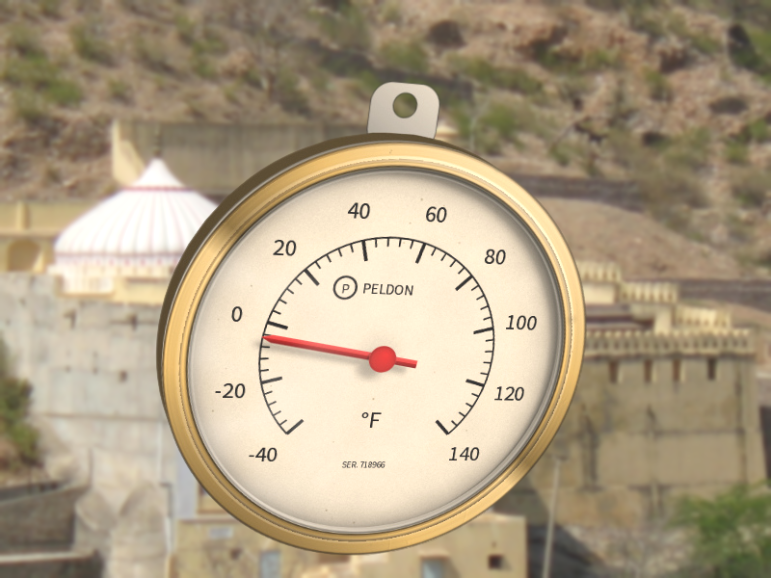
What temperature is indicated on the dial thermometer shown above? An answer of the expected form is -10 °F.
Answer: -4 °F
